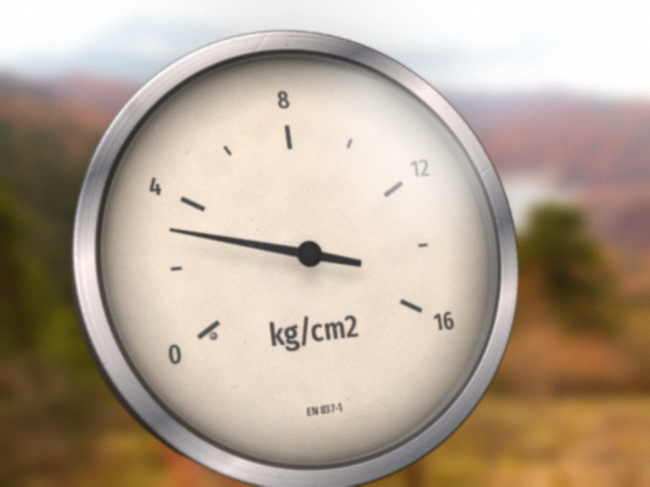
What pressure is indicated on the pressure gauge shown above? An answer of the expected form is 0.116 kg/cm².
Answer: 3 kg/cm²
